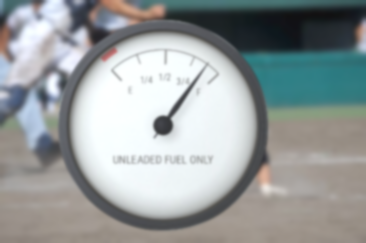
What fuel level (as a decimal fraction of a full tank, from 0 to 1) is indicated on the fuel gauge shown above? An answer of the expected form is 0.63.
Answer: 0.875
